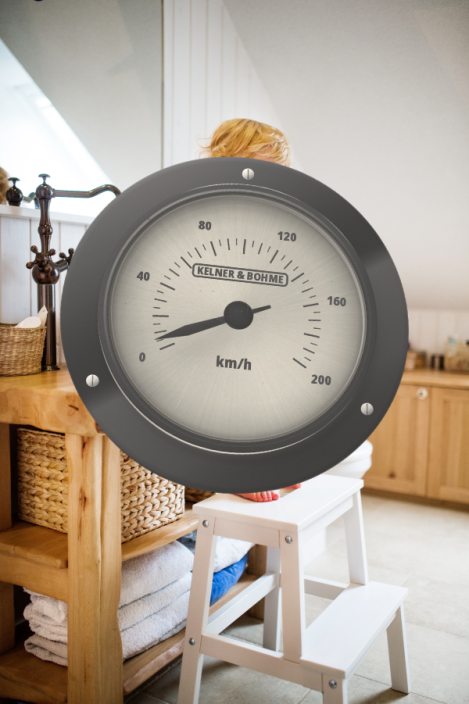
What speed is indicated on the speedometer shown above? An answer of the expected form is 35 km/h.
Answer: 5 km/h
